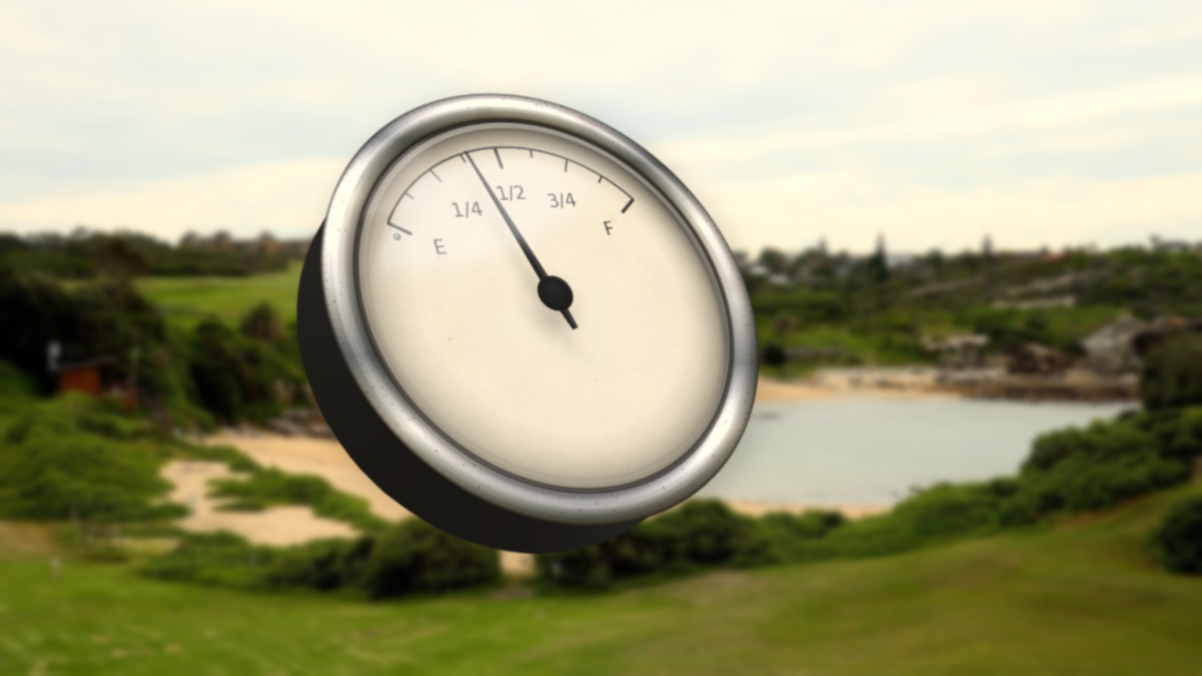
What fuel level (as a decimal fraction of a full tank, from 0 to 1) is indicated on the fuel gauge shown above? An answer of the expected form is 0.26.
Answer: 0.375
